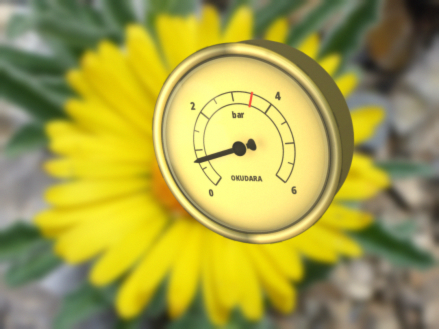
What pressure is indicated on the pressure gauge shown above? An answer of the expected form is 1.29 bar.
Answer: 0.75 bar
